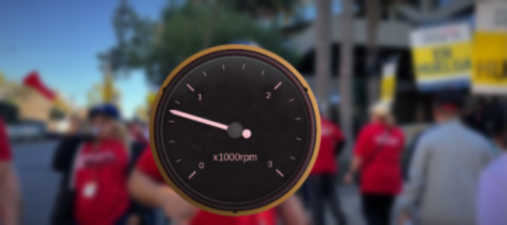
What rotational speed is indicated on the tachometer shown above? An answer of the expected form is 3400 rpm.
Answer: 700 rpm
